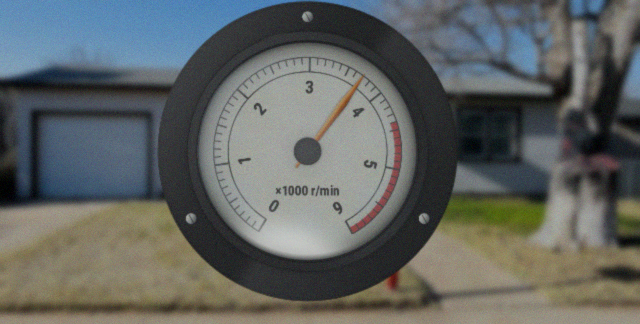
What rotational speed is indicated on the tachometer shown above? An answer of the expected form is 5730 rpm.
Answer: 3700 rpm
